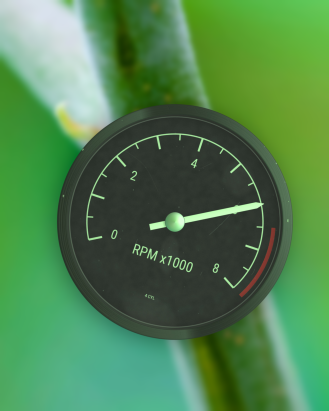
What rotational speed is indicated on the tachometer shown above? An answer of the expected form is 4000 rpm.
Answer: 6000 rpm
